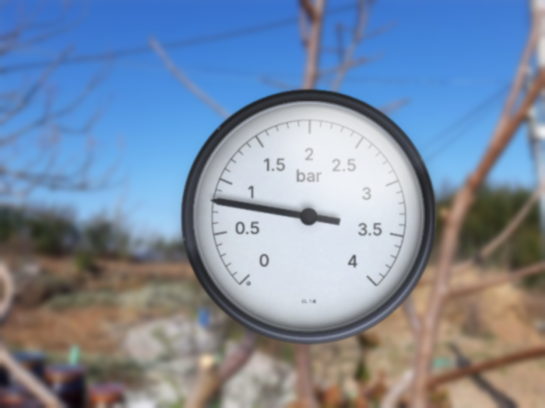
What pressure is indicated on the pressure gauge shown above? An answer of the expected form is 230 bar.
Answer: 0.8 bar
